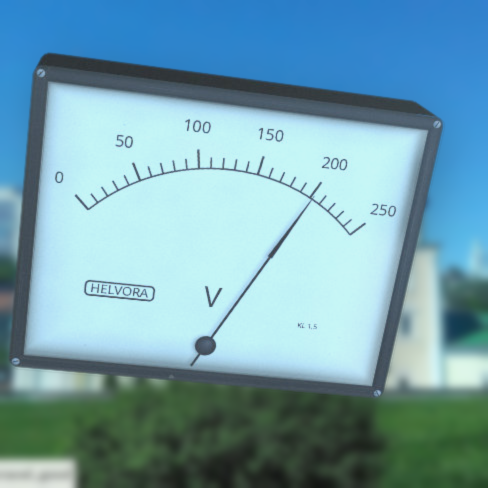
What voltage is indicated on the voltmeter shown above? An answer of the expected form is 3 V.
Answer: 200 V
